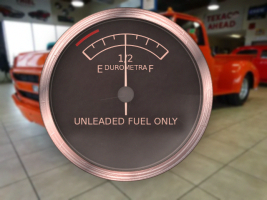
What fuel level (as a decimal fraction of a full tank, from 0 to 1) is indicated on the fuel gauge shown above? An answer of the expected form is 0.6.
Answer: 0.5
